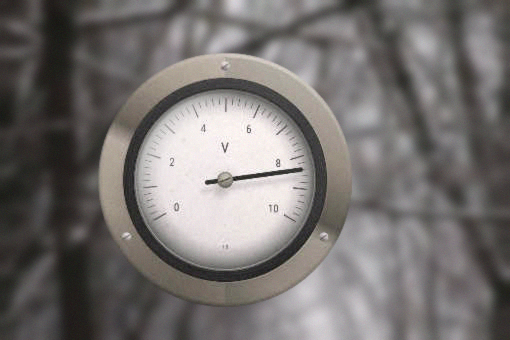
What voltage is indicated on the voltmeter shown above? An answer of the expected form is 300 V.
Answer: 8.4 V
